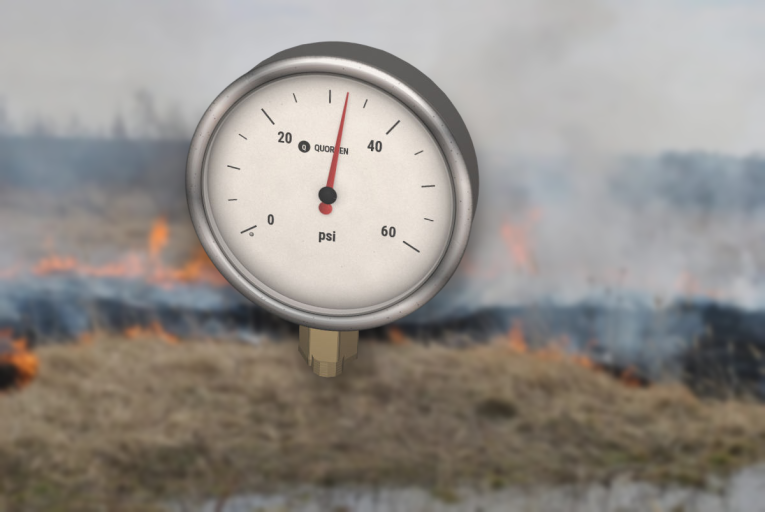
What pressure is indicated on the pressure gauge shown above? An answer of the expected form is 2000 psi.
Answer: 32.5 psi
